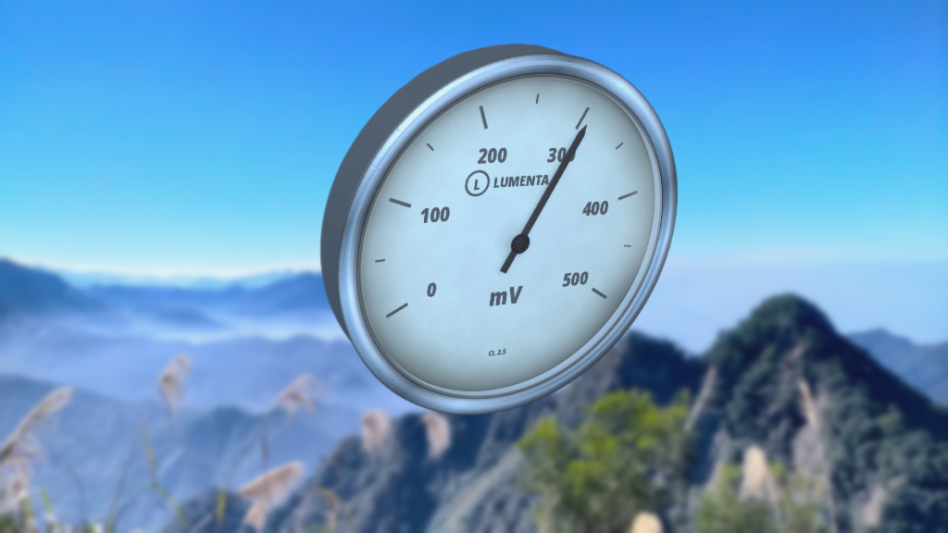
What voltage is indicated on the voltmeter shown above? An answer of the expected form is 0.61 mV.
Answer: 300 mV
